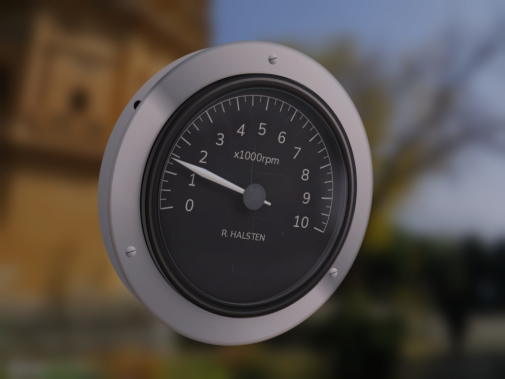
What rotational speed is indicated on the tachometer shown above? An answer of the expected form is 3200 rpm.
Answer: 1375 rpm
